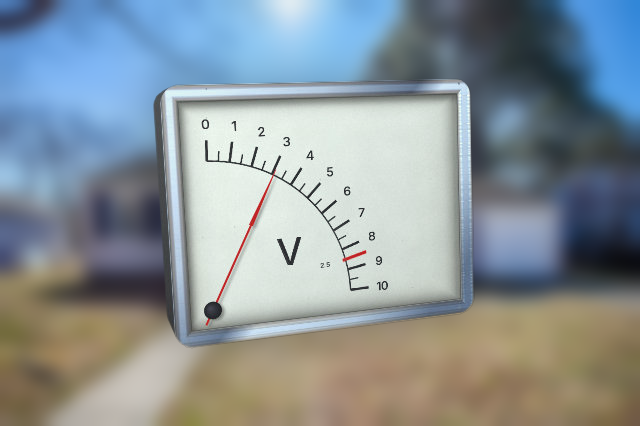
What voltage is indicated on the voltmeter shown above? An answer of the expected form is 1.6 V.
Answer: 3 V
